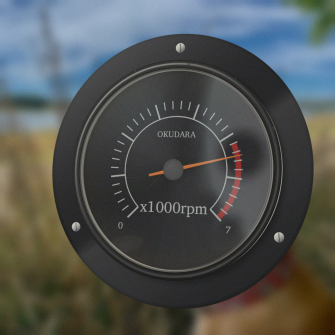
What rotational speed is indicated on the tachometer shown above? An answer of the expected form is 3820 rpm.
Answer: 5500 rpm
